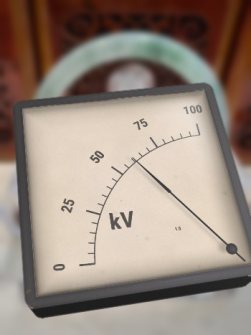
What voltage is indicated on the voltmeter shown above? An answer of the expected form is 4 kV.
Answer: 60 kV
